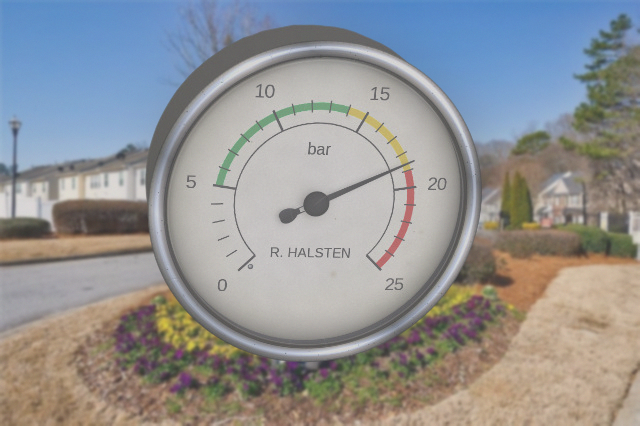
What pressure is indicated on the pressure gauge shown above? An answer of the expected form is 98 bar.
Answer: 18.5 bar
